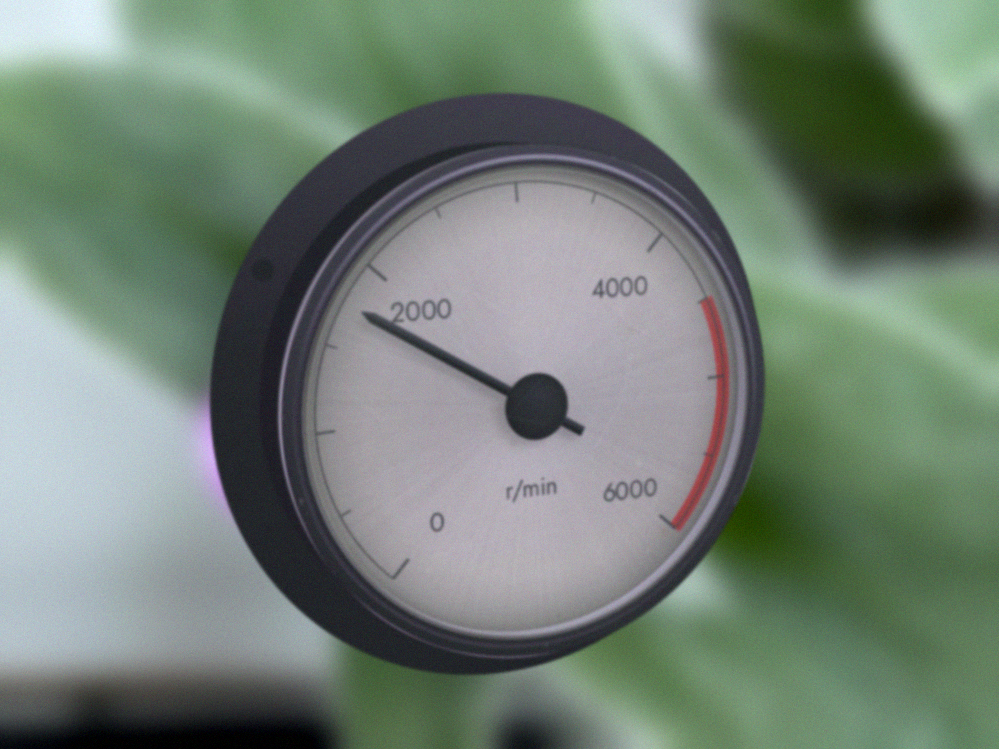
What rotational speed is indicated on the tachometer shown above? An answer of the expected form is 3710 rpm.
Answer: 1750 rpm
